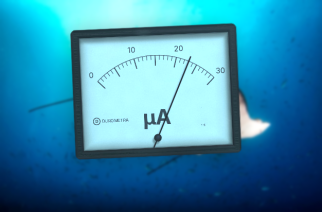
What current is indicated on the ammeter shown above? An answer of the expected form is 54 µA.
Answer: 23 µA
